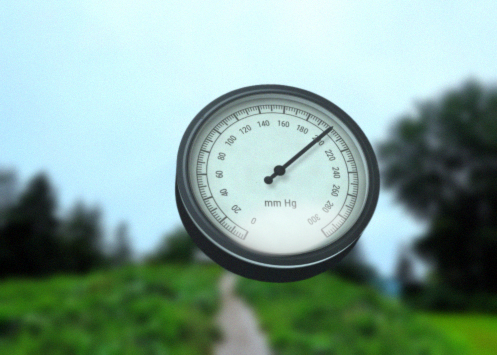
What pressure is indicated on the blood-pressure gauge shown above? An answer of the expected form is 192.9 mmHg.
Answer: 200 mmHg
